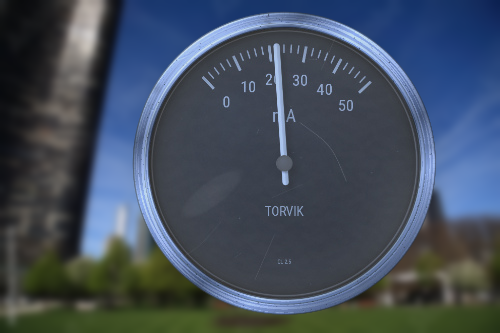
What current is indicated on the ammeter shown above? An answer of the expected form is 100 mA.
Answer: 22 mA
